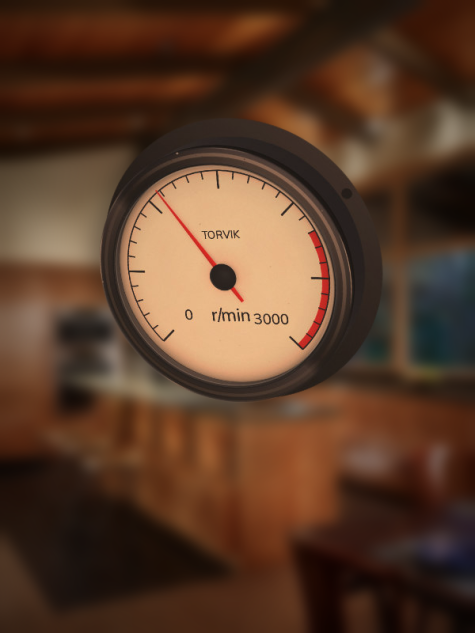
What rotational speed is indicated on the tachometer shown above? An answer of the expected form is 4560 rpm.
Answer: 1100 rpm
